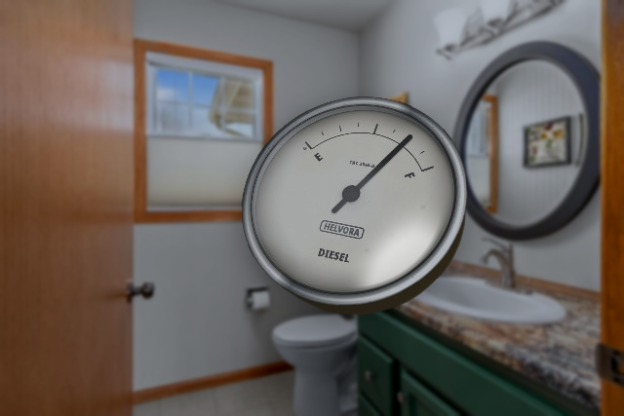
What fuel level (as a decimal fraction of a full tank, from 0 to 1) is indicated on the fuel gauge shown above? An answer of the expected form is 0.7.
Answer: 0.75
